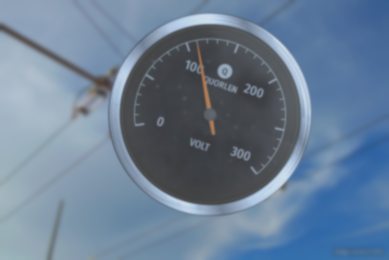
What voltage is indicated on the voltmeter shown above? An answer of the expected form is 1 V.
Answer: 110 V
